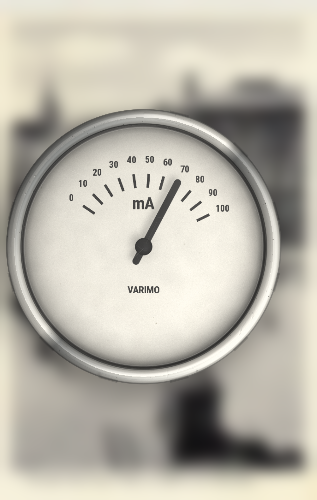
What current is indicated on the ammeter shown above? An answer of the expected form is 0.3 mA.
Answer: 70 mA
